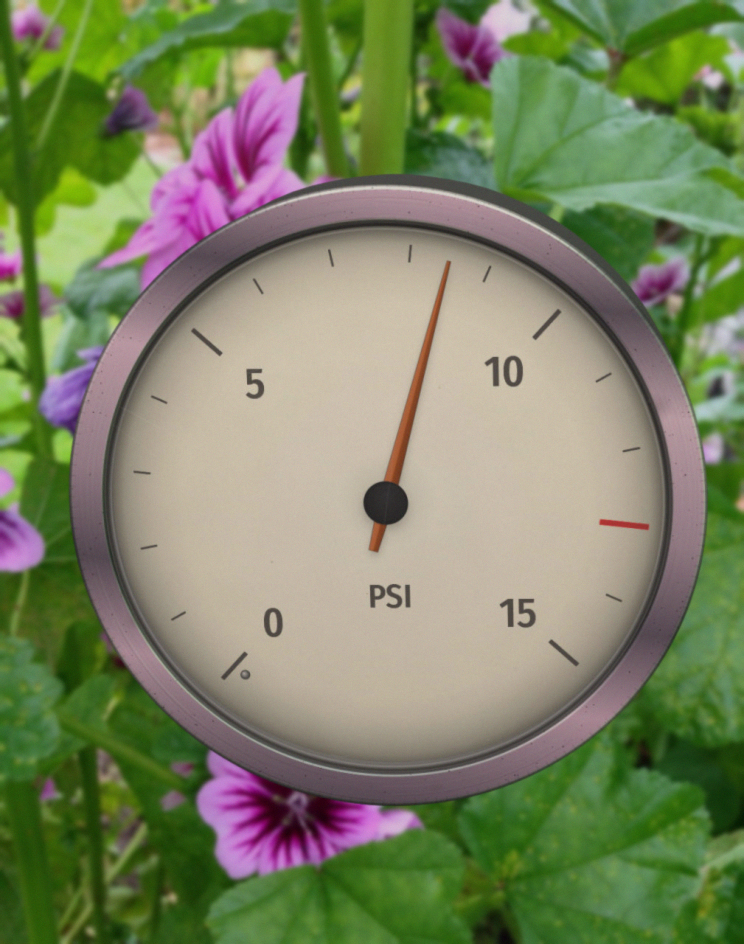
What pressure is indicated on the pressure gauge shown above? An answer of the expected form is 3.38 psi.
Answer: 8.5 psi
